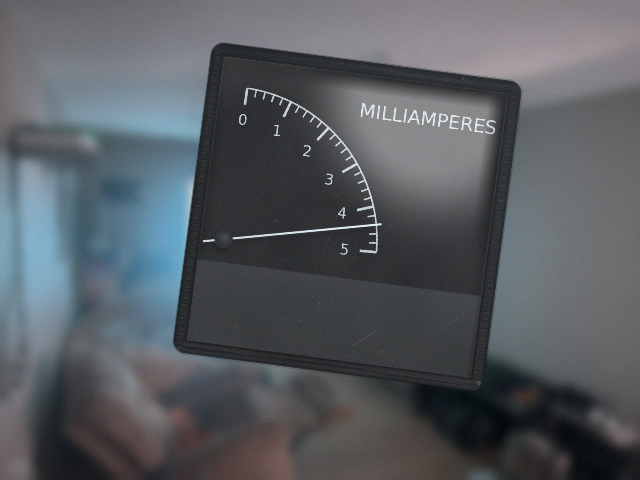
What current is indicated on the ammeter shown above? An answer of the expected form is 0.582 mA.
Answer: 4.4 mA
